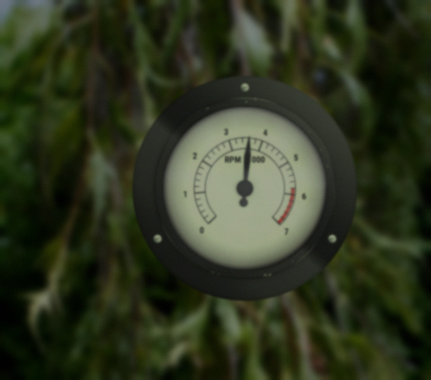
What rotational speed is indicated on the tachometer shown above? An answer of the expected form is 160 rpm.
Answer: 3600 rpm
